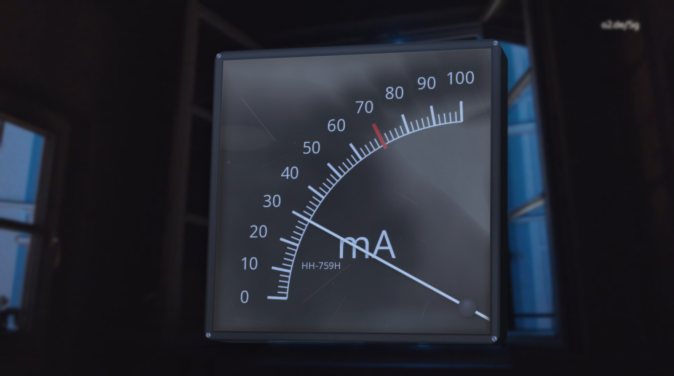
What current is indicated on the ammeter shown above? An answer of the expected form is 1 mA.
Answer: 30 mA
